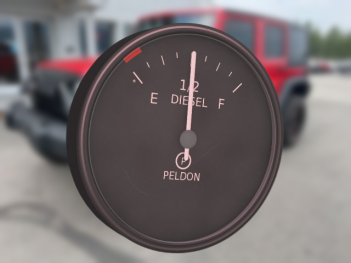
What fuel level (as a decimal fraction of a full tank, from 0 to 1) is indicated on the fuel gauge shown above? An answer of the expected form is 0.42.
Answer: 0.5
